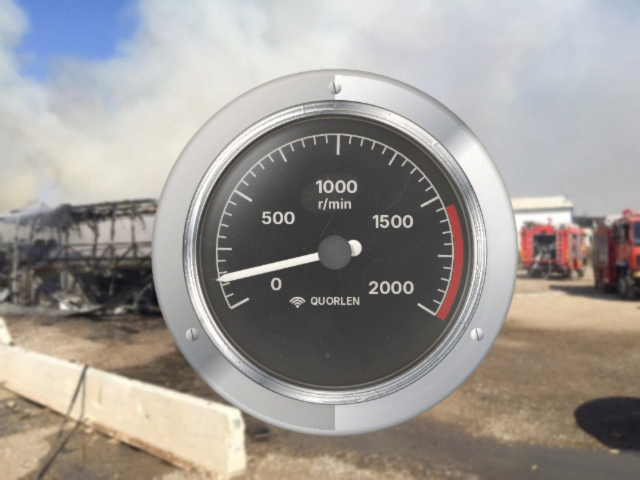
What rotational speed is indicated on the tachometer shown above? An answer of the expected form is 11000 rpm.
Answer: 125 rpm
